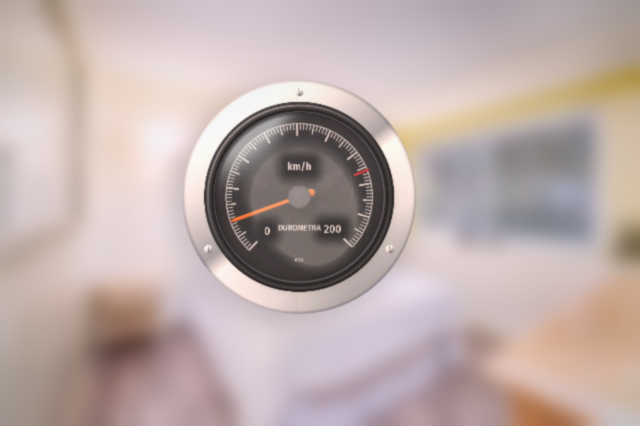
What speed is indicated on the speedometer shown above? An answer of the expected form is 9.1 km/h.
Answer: 20 km/h
